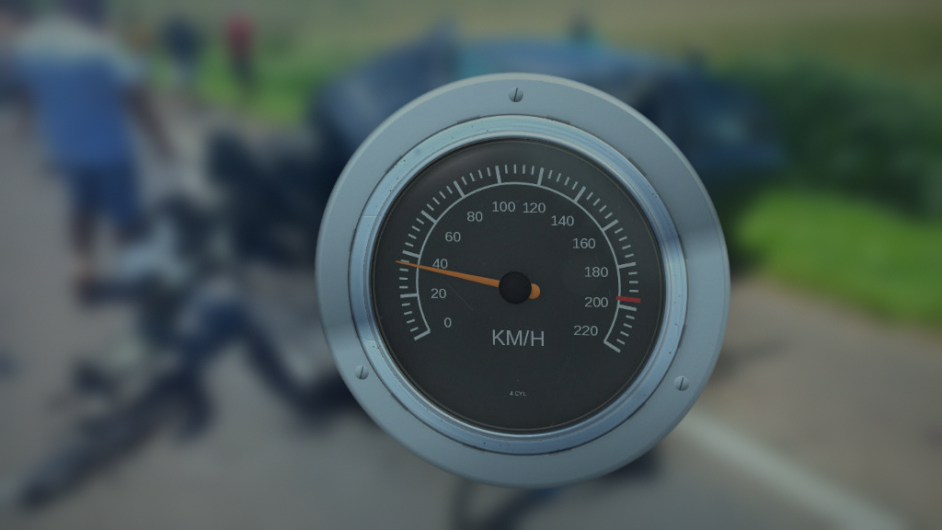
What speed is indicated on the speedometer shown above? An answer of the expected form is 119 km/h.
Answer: 36 km/h
